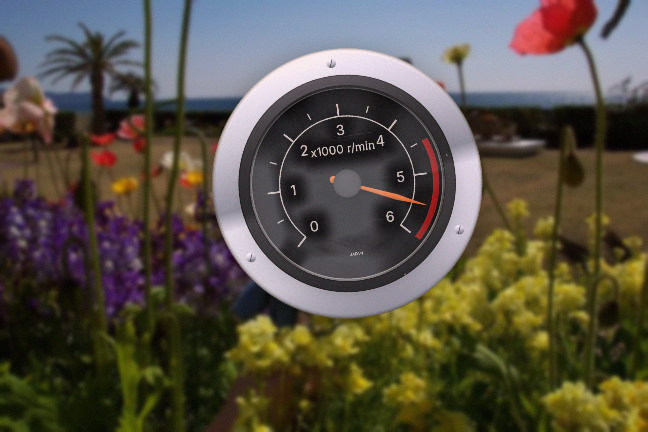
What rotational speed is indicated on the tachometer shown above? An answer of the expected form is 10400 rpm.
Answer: 5500 rpm
